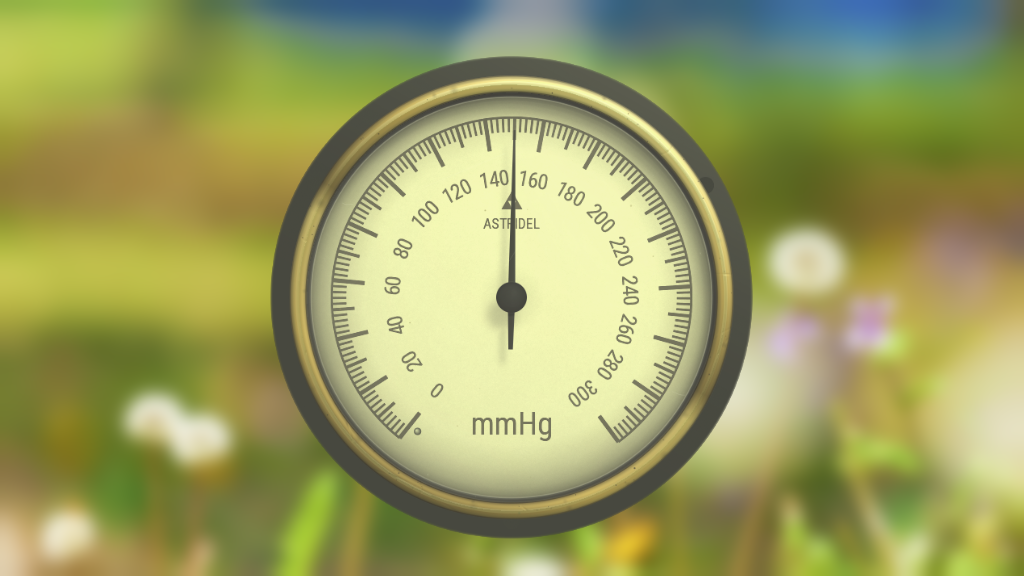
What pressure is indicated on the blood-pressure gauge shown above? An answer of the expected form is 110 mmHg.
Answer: 150 mmHg
